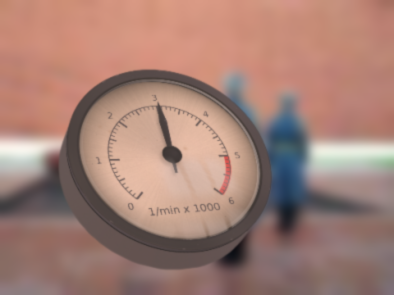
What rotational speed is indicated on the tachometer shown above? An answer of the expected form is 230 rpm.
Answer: 3000 rpm
